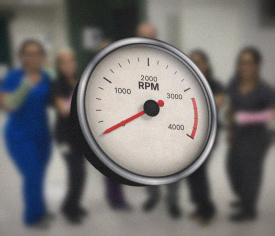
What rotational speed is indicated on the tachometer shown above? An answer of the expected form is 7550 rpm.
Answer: 0 rpm
